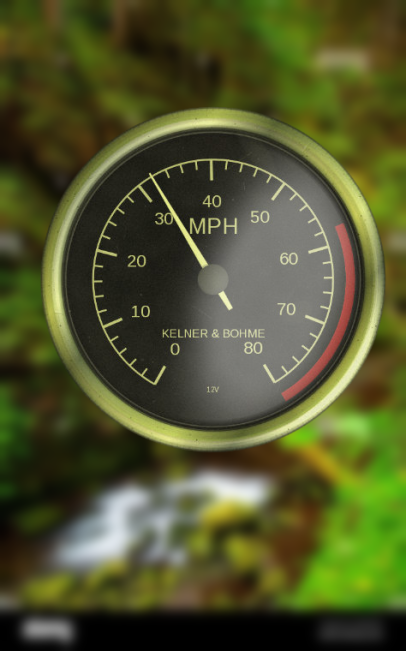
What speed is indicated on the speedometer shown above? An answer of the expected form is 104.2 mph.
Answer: 32 mph
